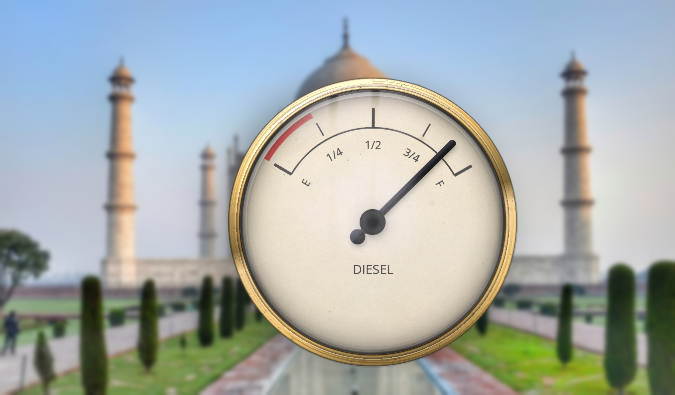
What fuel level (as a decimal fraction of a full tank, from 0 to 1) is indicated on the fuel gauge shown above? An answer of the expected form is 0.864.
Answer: 0.875
